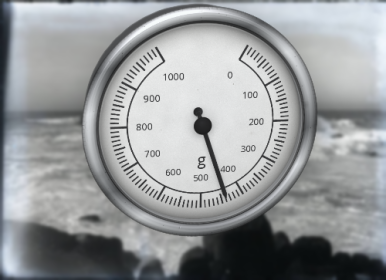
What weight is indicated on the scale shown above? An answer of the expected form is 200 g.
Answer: 440 g
